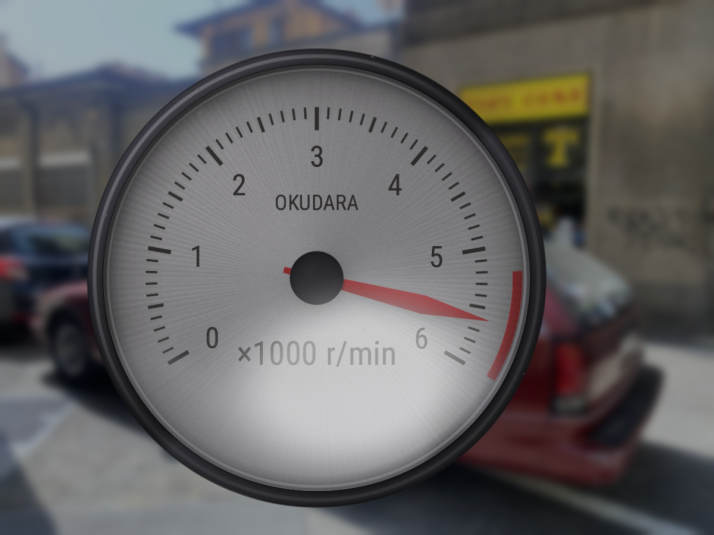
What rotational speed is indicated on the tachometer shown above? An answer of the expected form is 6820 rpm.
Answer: 5600 rpm
